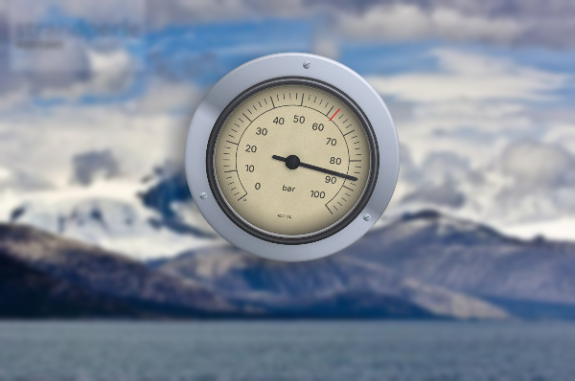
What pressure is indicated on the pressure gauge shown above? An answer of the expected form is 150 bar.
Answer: 86 bar
